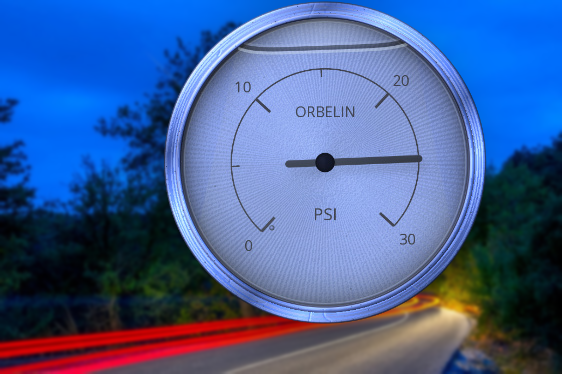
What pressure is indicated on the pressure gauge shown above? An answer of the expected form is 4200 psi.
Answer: 25 psi
